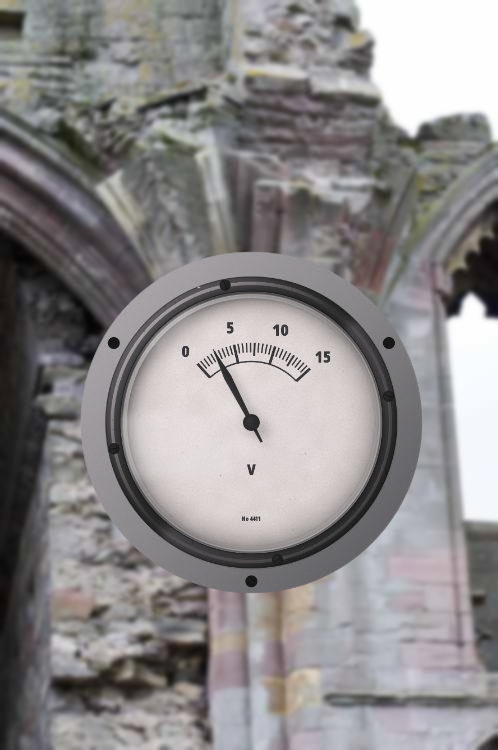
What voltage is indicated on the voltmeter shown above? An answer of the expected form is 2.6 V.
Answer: 2.5 V
